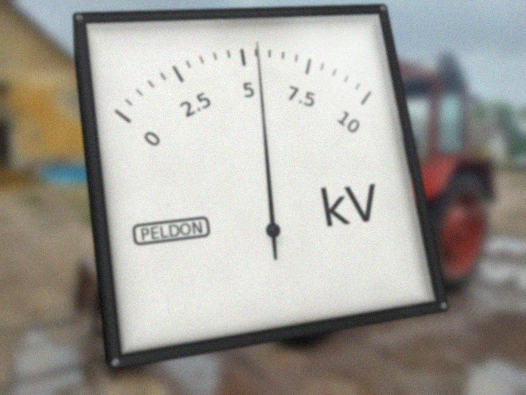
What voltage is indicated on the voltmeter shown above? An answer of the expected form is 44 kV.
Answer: 5.5 kV
